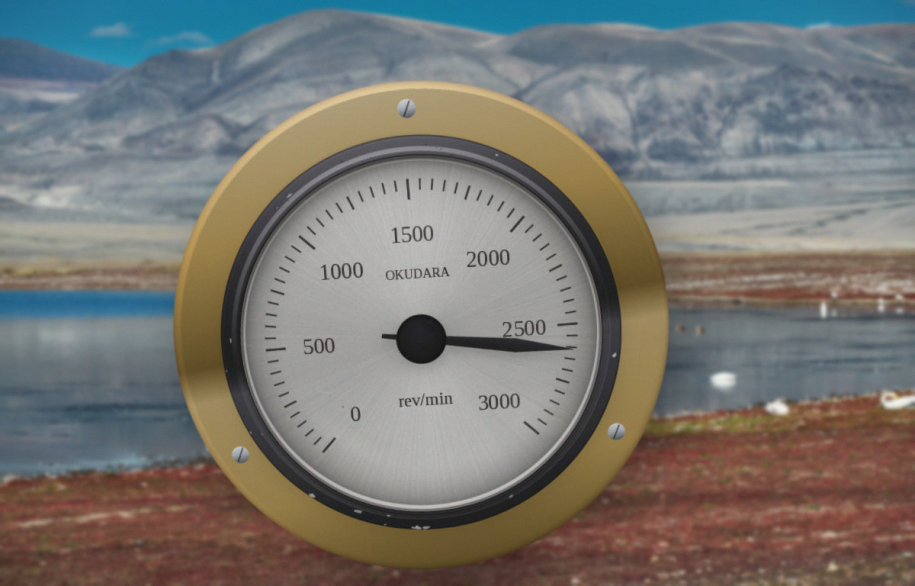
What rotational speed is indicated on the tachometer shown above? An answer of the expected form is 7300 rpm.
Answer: 2600 rpm
